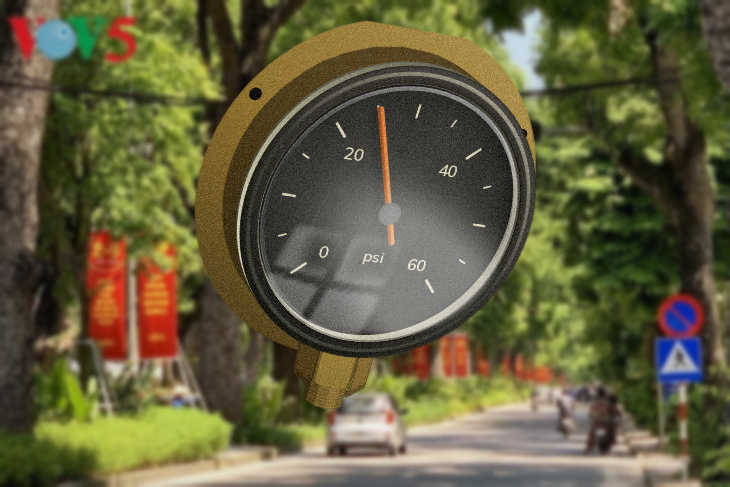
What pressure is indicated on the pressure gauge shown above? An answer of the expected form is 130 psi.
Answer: 25 psi
